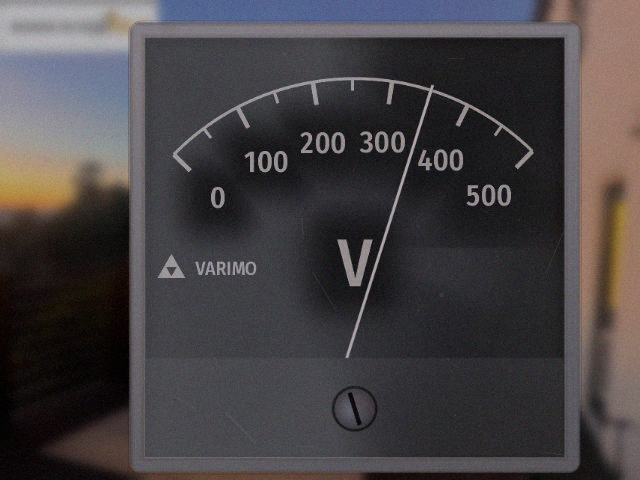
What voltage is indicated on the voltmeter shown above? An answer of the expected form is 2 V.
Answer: 350 V
